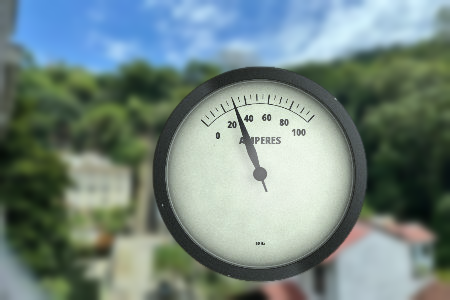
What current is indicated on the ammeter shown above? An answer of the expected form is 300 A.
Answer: 30 A
